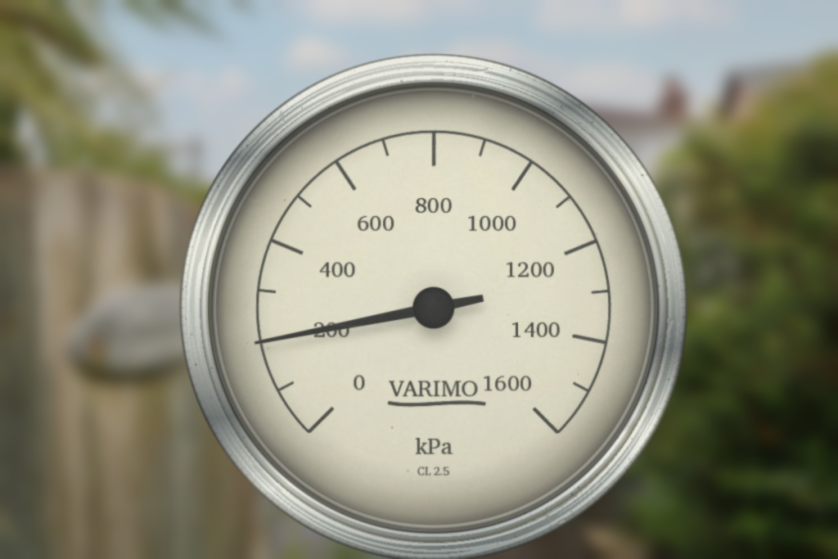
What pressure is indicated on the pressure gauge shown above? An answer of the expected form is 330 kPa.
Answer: 200 kPa
